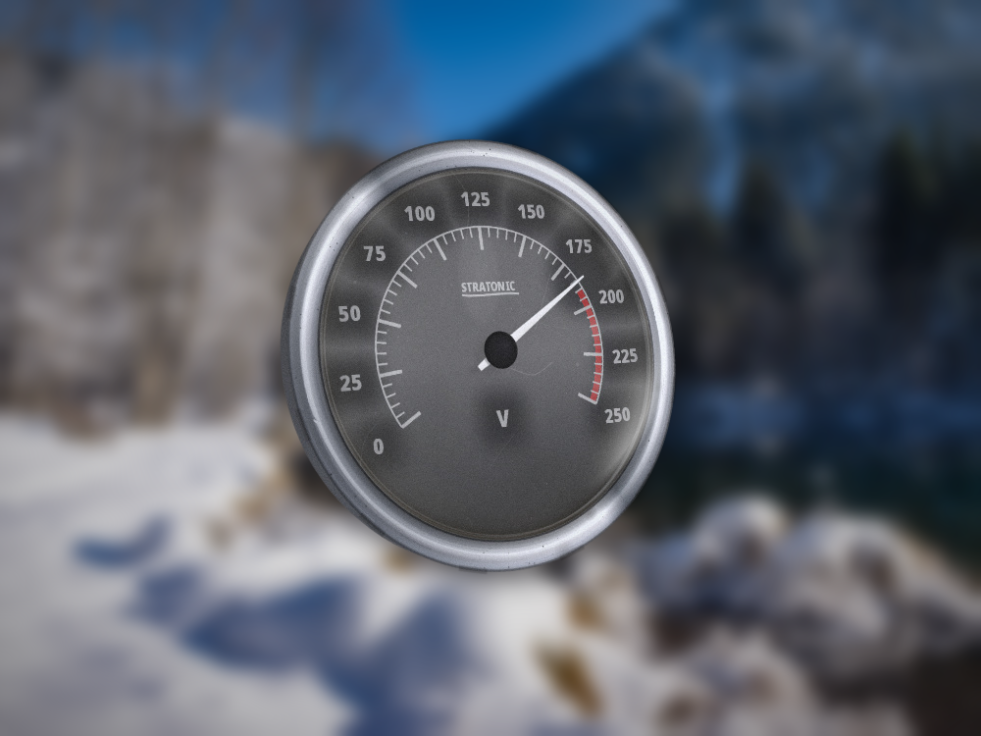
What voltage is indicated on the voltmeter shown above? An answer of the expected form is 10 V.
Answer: 185 V
